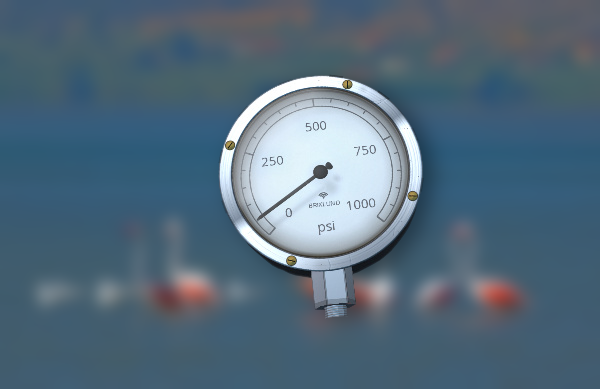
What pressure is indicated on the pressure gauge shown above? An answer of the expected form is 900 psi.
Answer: 50 psi
